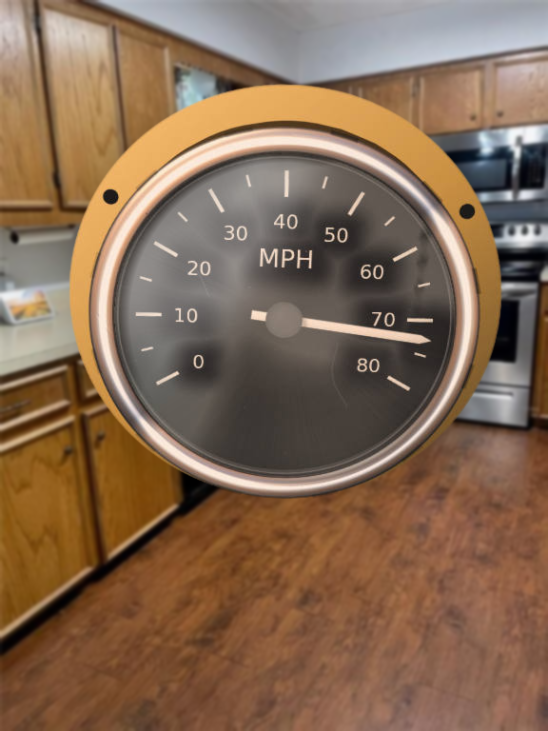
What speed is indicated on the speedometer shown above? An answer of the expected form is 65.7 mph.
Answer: 72.5 mph
